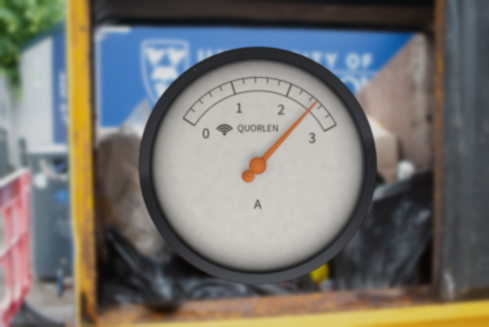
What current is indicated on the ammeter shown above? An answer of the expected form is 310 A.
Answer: 2.5 A
